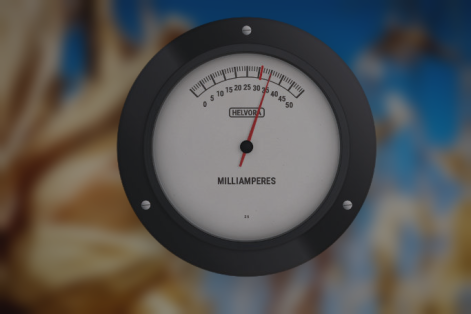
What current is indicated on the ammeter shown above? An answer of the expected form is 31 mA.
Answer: 35 mA
